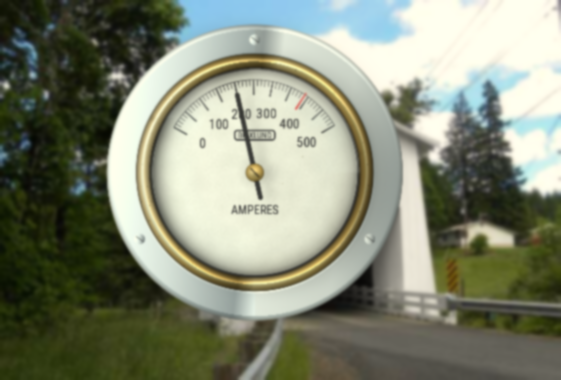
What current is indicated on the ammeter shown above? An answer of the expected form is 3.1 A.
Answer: 200 A
